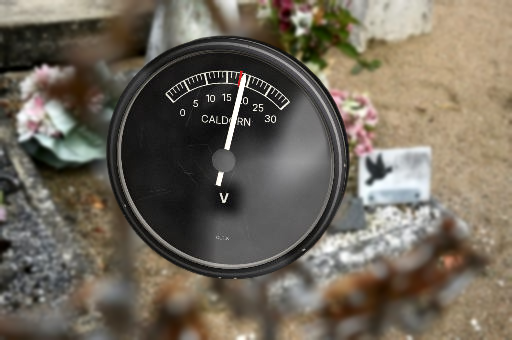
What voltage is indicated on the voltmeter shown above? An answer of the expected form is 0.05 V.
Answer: 19 V
